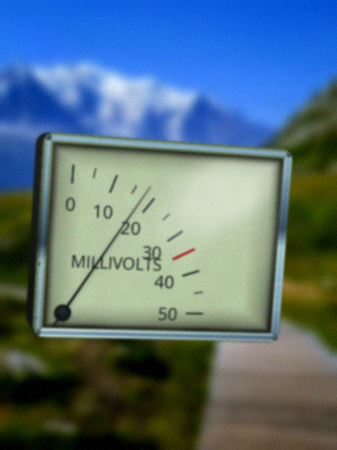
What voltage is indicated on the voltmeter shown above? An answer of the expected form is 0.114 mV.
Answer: 17.5 mV
